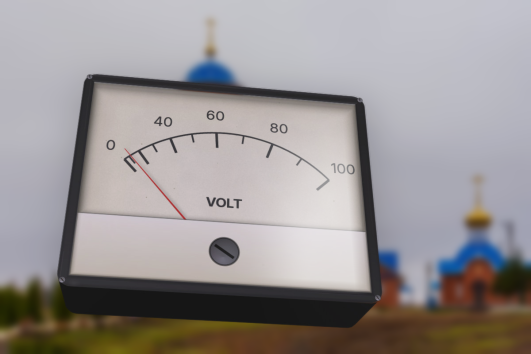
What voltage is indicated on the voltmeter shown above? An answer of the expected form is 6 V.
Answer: 10 V
